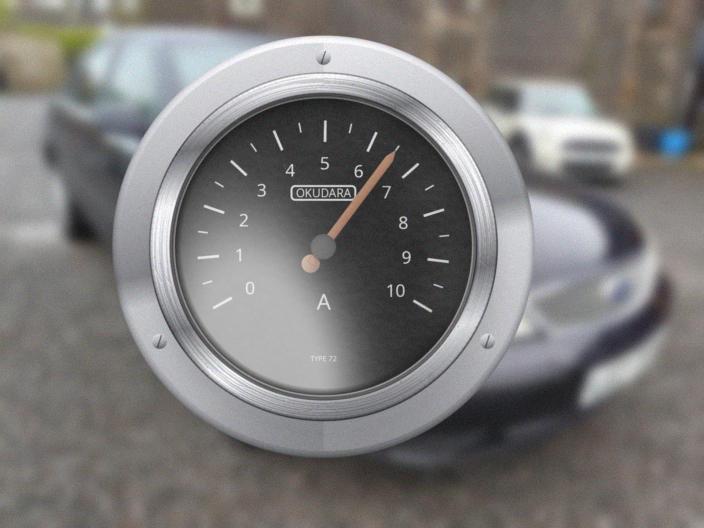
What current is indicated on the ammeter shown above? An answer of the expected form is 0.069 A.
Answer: 6.5 A
